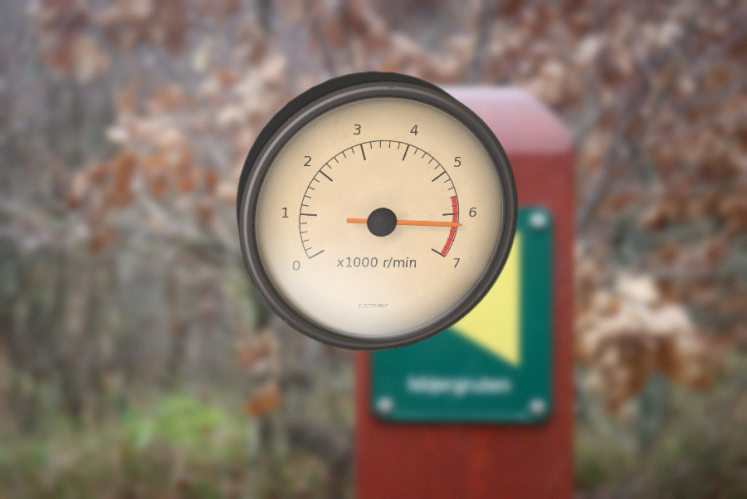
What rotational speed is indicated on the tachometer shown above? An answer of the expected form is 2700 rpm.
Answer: 6200 rpm
